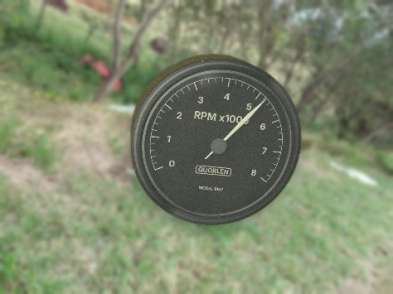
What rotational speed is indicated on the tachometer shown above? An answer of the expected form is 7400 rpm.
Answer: 5200 rpm
